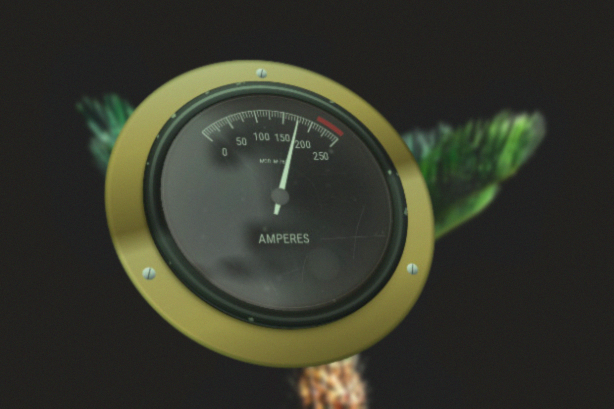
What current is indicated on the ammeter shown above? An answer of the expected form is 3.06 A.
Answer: 175 A
